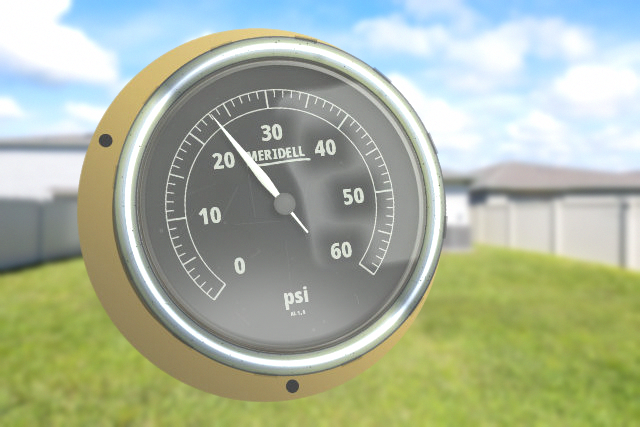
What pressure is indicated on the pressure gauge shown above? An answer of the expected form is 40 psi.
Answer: 23 psi
